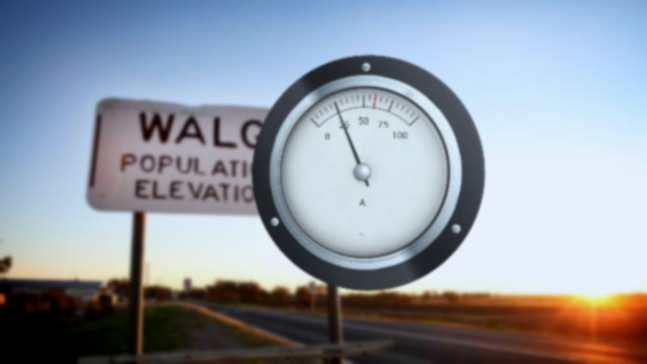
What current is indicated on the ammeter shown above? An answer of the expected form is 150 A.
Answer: 25 A
